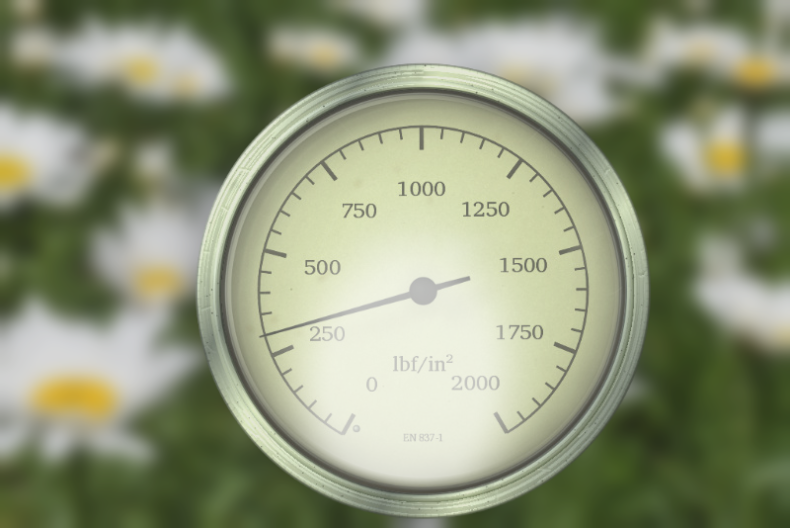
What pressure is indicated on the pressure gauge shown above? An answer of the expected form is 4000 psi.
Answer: 300 psi
